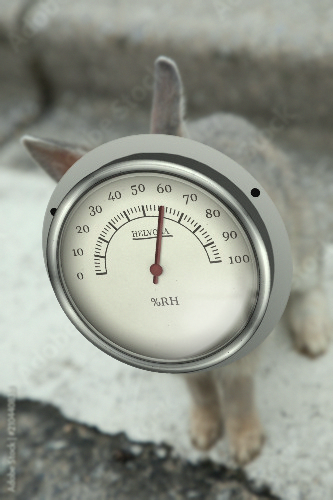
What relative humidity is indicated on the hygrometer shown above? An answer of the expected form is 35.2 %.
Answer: 60 %
